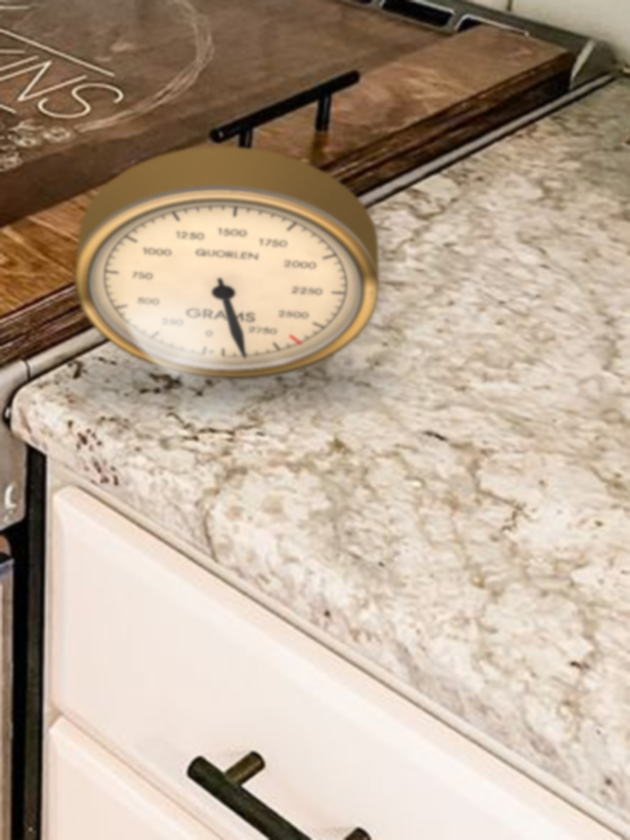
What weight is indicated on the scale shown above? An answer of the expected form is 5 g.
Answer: 2900 g
